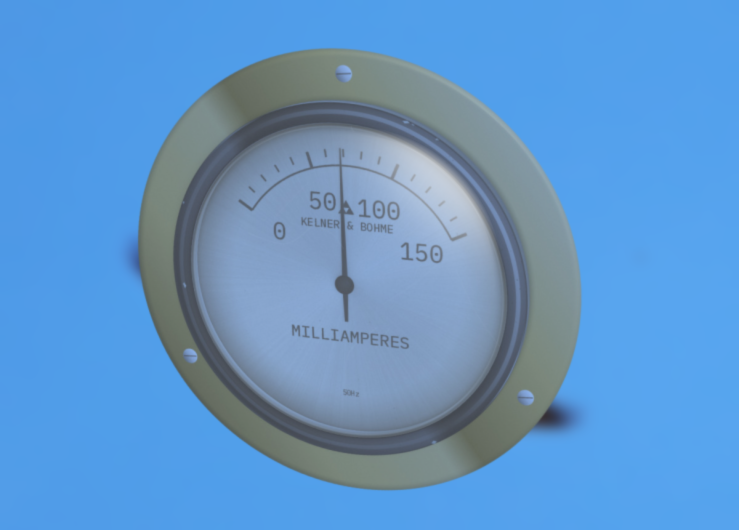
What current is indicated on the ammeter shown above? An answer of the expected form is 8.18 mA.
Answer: 70 mA
